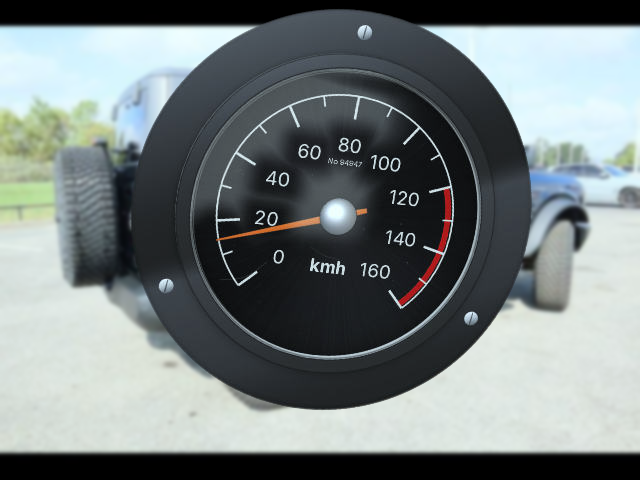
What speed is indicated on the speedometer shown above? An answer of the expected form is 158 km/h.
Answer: 15 km/h
